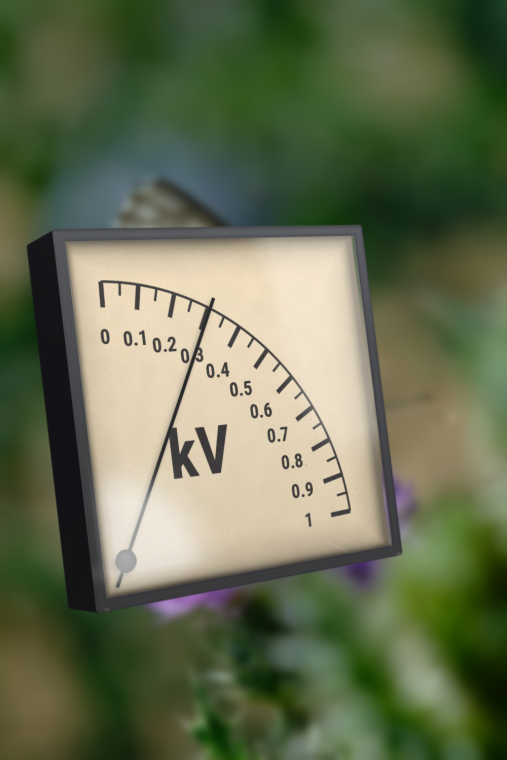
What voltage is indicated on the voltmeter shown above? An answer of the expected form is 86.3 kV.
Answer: 0.3 kV
